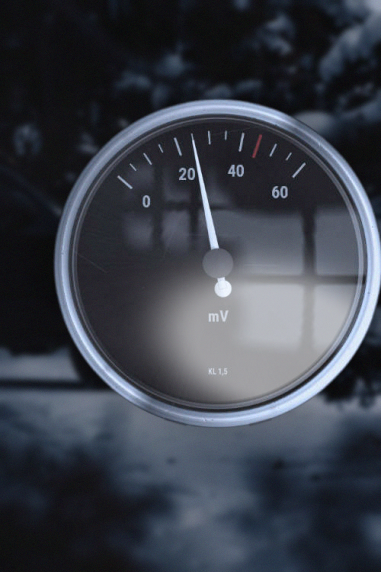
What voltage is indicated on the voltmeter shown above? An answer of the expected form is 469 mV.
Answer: 25 mV
